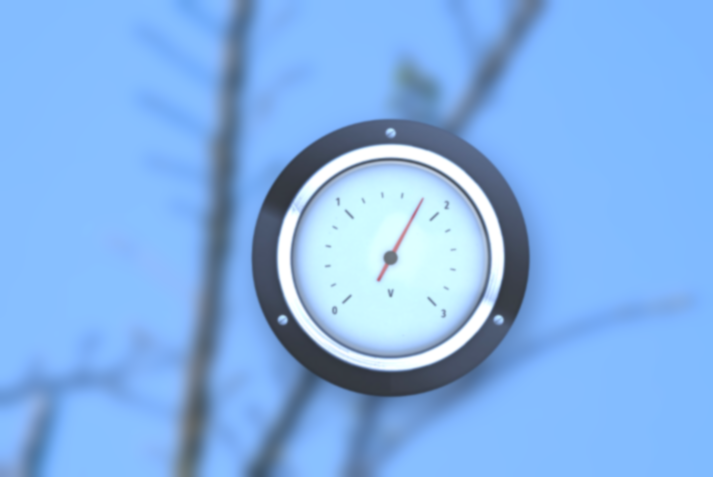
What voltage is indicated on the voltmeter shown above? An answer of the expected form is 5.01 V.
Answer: 1.8 V
